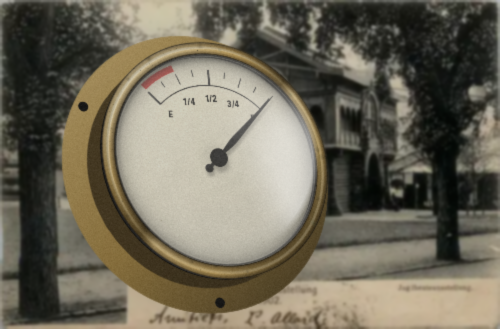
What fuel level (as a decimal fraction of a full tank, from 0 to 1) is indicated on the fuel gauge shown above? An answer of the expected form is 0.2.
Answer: 1
